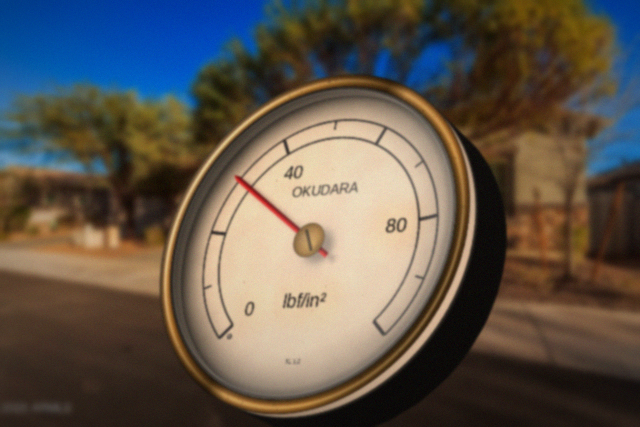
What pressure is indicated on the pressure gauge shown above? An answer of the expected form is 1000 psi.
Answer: 30 psi
